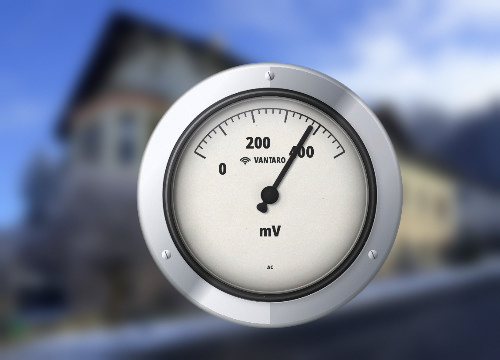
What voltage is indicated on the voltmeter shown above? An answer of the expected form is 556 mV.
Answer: 380 mV
